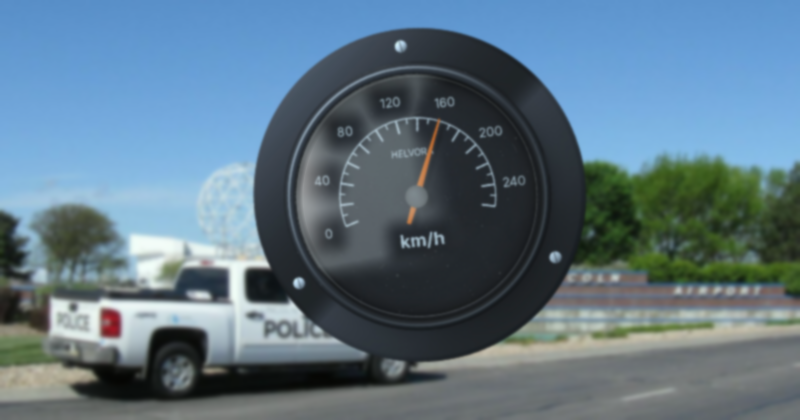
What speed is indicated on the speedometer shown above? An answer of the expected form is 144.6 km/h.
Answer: 160 km/h
